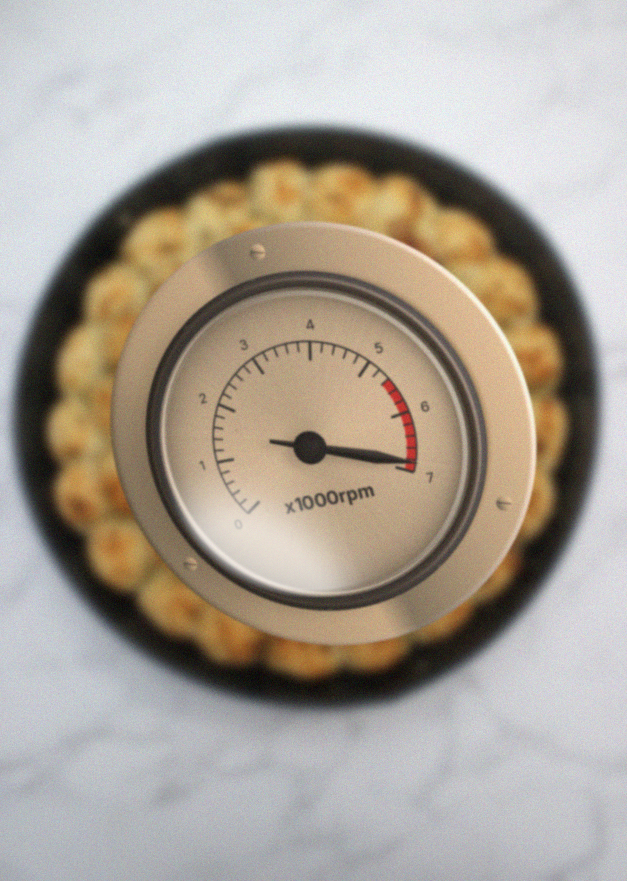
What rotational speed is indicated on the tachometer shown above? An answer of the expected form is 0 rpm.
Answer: 6800 rpm
